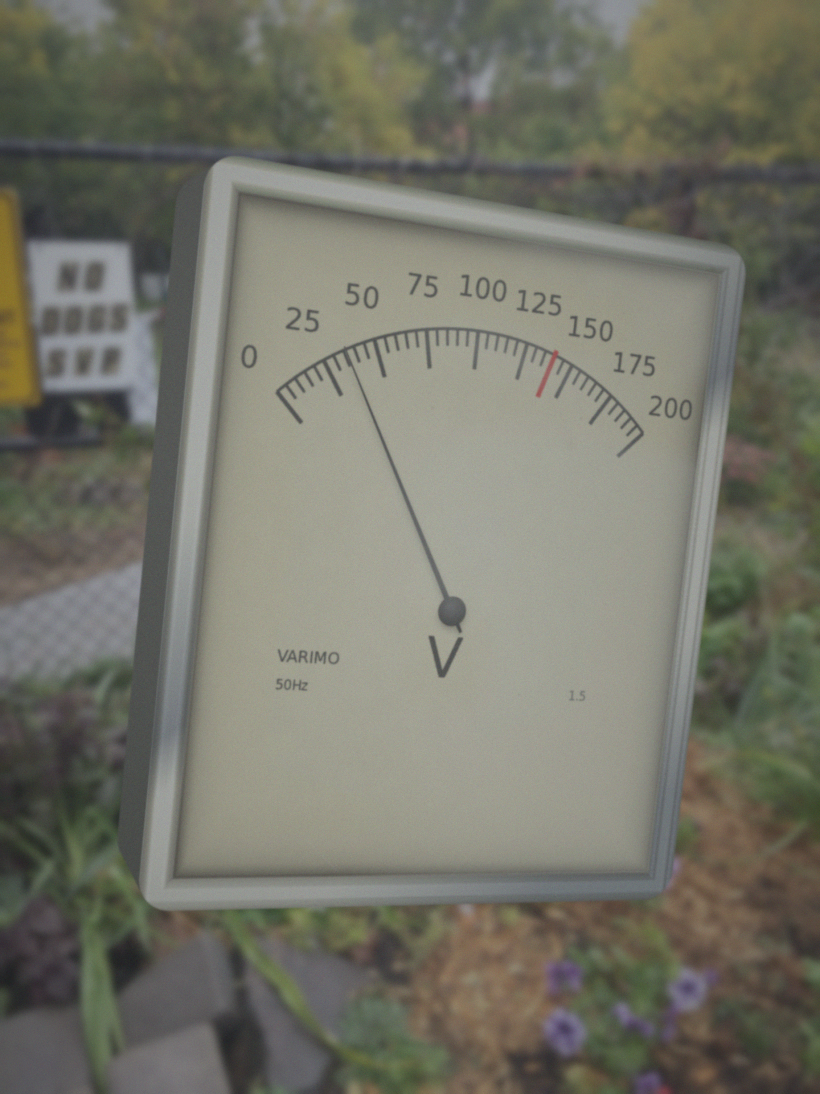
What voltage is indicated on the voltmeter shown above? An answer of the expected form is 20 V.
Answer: 35 V
